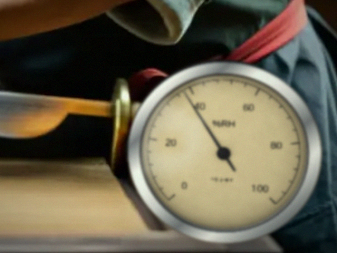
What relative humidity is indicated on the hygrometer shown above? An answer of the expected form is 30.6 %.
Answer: 38 %
